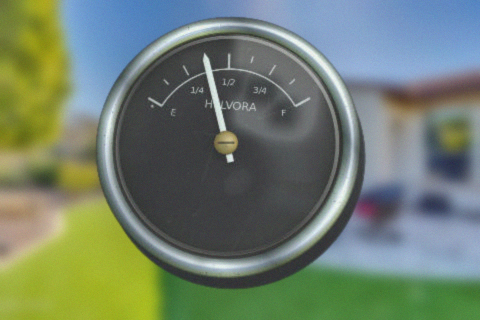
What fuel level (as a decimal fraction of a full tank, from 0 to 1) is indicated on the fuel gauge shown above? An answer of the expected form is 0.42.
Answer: 0.375
